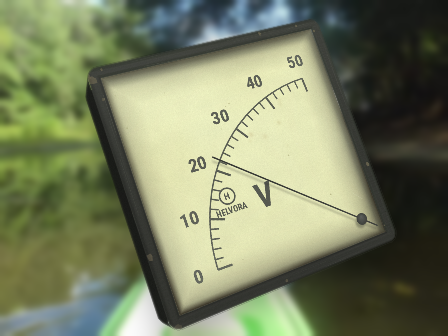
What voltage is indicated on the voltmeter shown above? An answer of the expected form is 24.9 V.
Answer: 22 V
